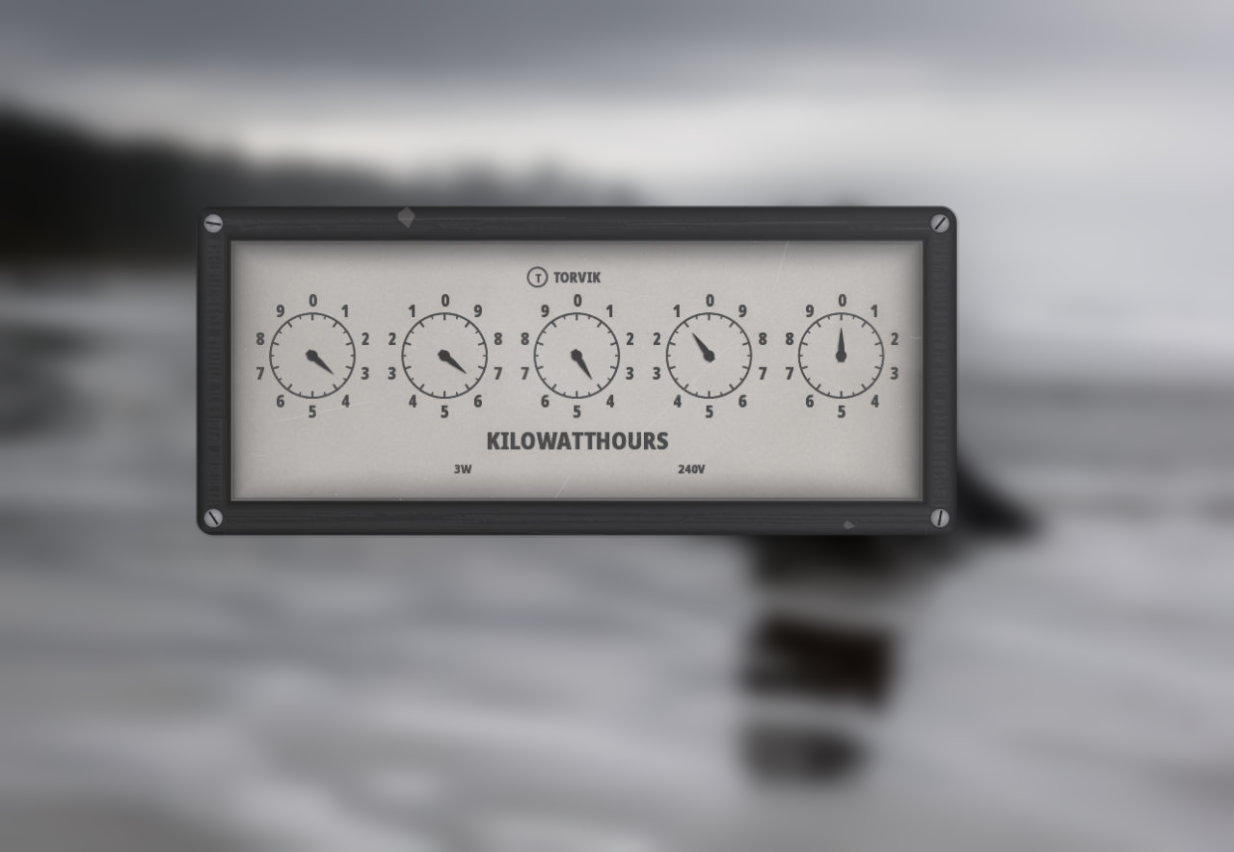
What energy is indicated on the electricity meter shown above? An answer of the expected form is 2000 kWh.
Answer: 36410 kWh
